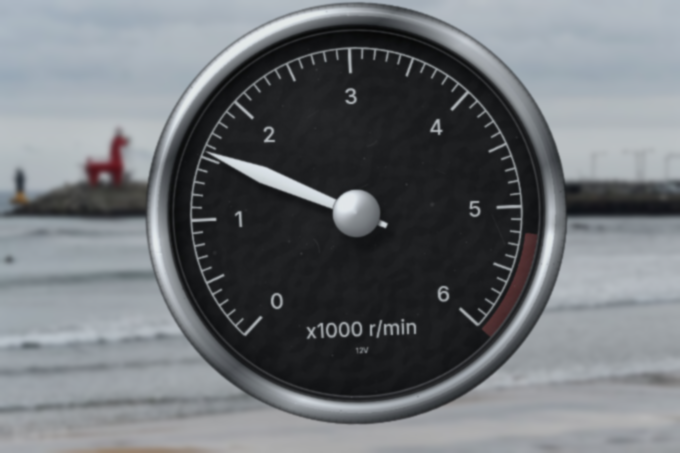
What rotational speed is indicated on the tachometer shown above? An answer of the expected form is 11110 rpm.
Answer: 1550 rpm
